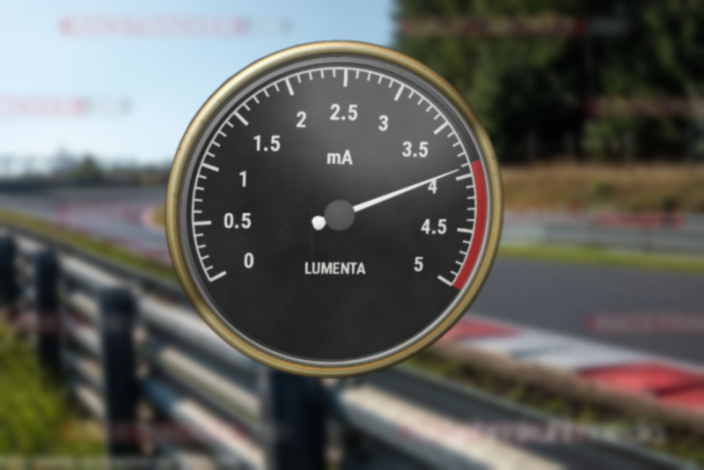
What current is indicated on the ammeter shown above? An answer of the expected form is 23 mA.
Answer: 3.9 mA
